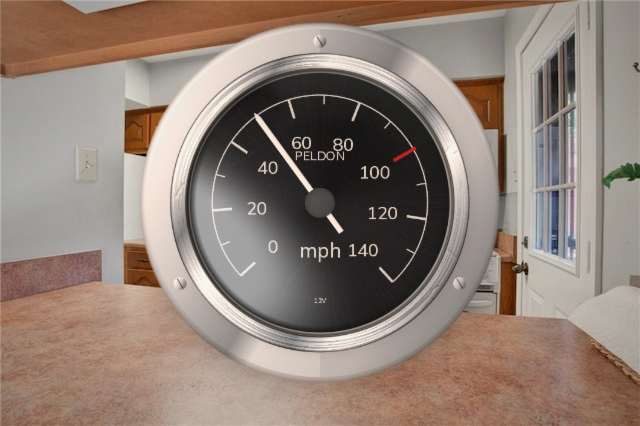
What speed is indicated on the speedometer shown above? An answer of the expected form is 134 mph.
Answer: 50 mph
